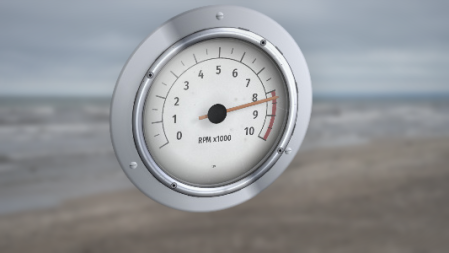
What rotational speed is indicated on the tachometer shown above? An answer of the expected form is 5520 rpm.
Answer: 8250 rpm
